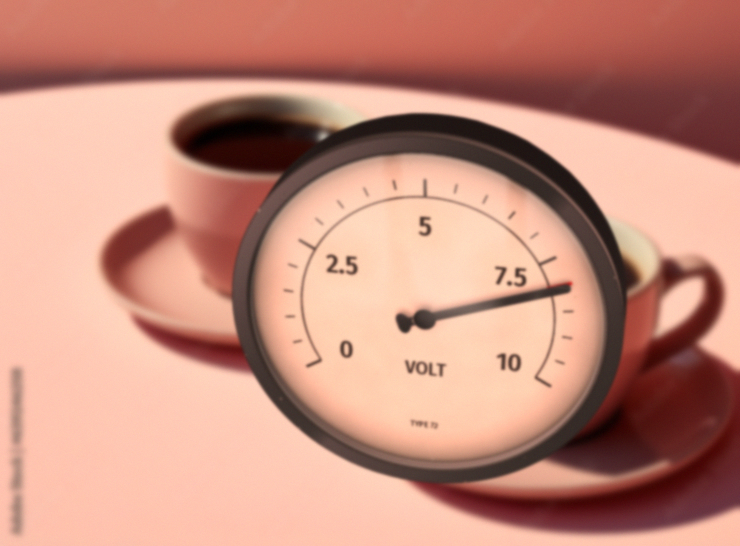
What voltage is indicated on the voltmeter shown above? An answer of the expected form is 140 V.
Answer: 8 V
